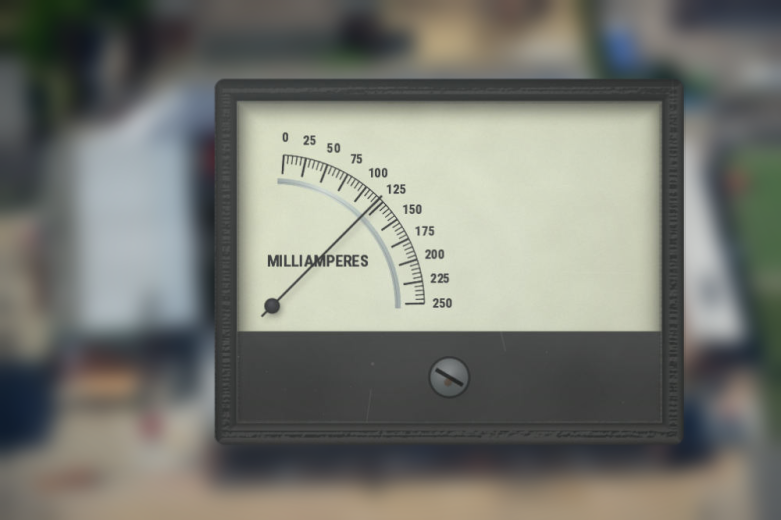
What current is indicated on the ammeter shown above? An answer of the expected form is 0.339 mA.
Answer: 120 mA
